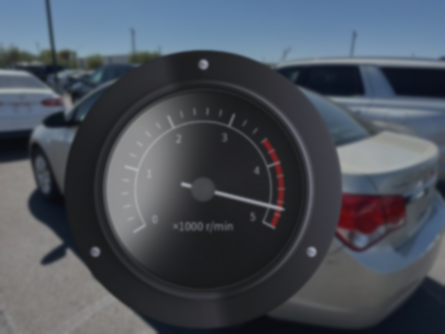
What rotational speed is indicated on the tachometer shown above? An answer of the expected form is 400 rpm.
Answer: 4700 rpm
